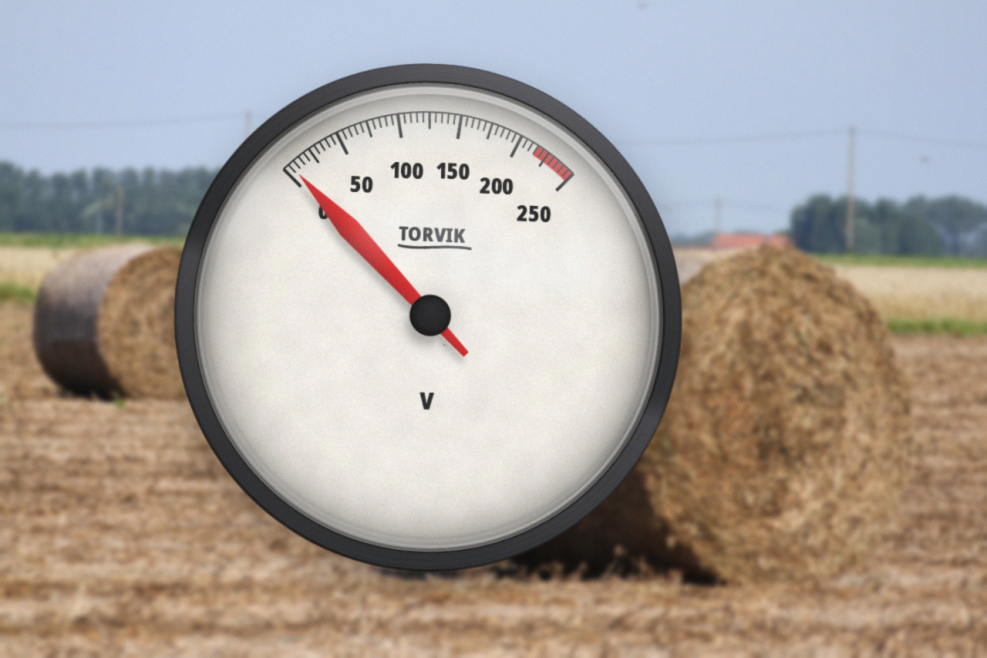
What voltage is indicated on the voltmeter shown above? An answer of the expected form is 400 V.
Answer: 5 V
